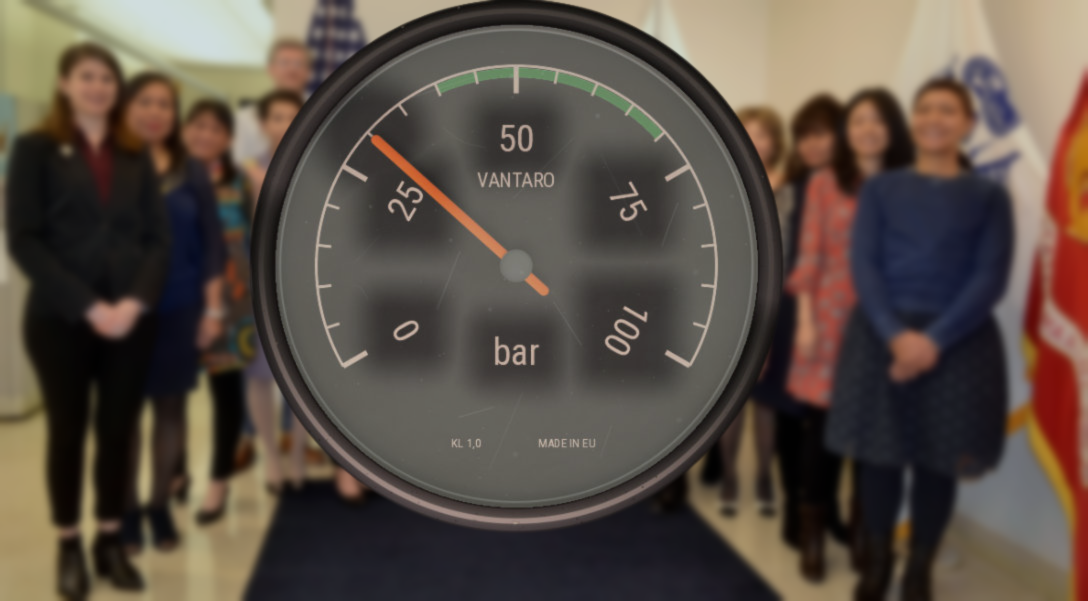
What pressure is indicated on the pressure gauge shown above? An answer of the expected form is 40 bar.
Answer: 30 bar
